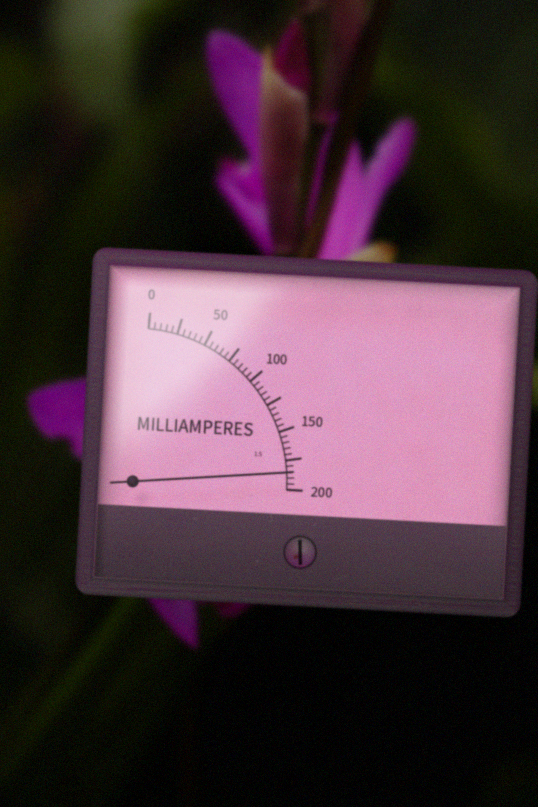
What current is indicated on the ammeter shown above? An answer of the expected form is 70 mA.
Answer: 185 mA
